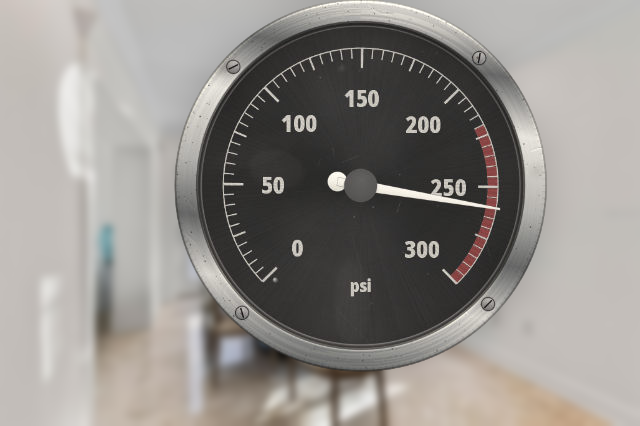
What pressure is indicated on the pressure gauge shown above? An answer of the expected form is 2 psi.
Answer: 260 psi
